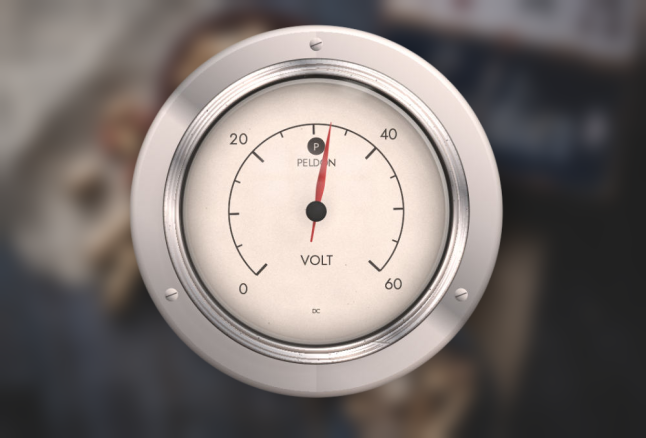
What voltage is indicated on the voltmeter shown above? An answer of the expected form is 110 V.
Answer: 32.5 V
